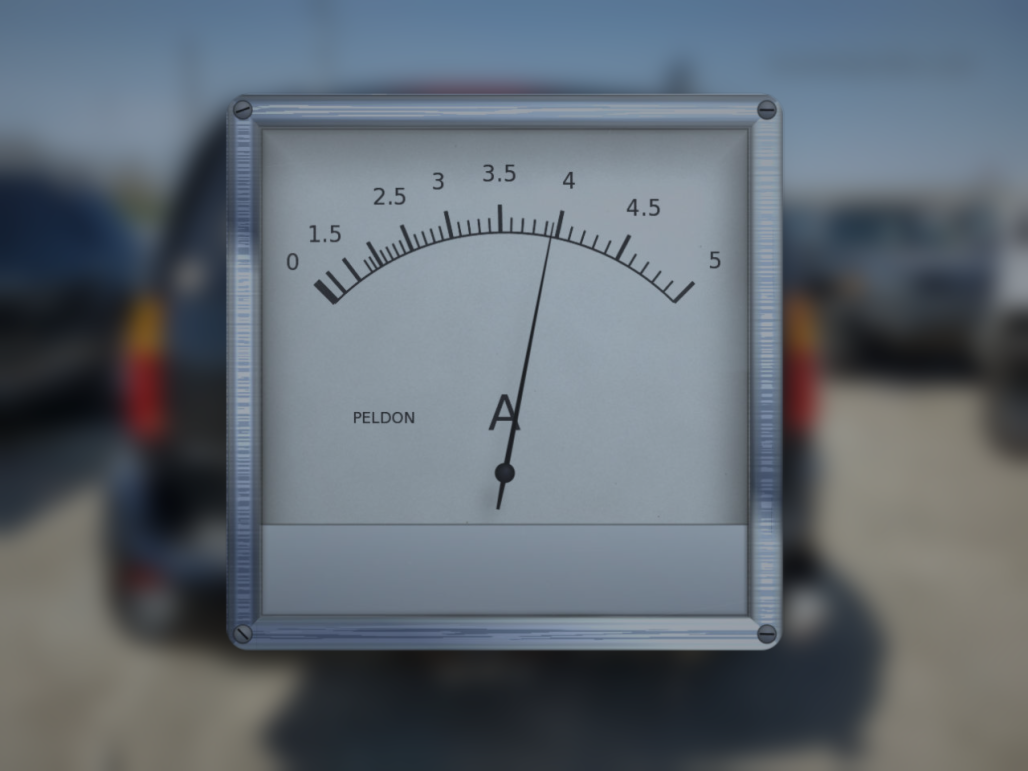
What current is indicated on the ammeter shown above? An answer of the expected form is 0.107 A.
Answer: 3.95 A
